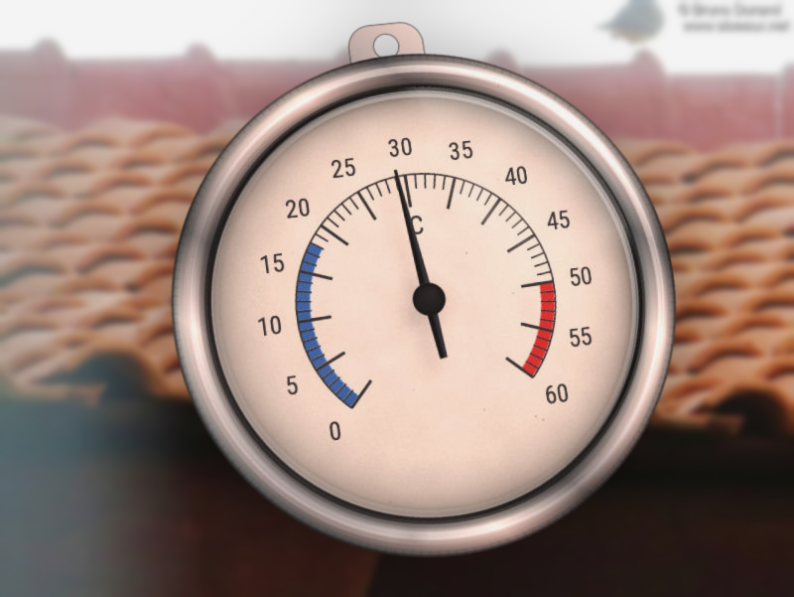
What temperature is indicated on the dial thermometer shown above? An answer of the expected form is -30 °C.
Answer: 29 °C
